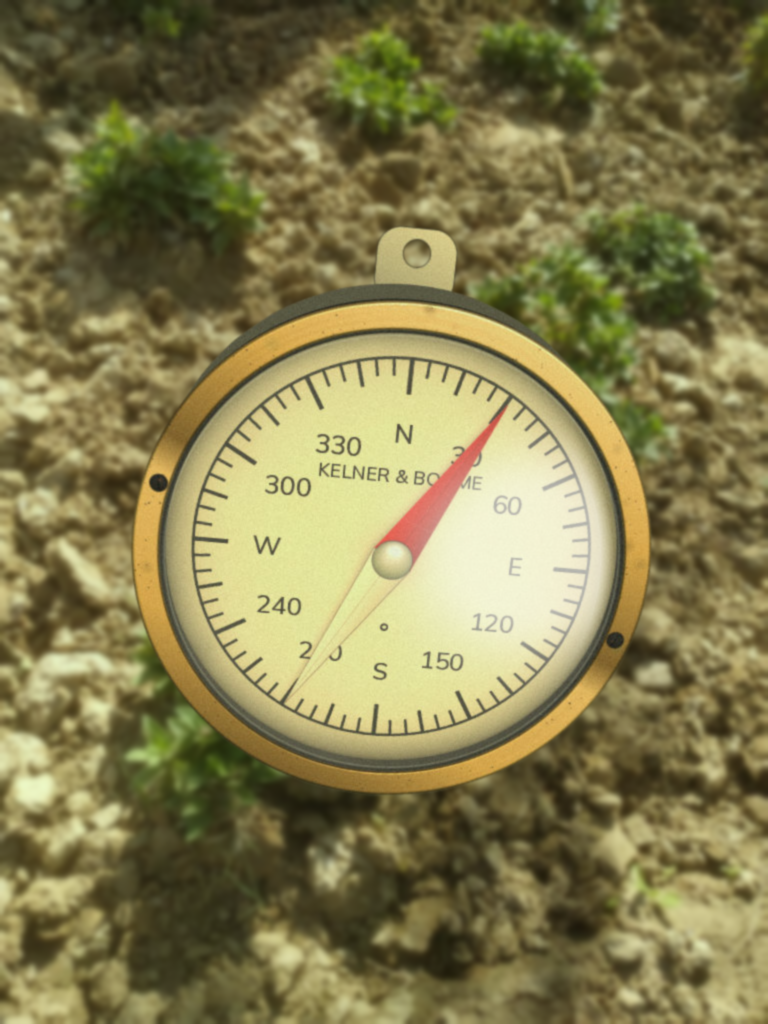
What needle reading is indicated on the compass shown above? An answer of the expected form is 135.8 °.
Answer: 30 °
